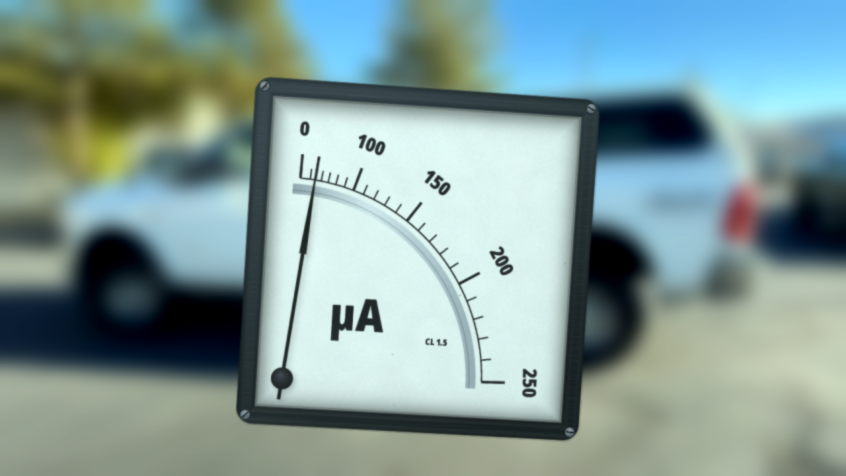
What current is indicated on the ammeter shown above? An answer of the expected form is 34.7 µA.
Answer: 50 µA
